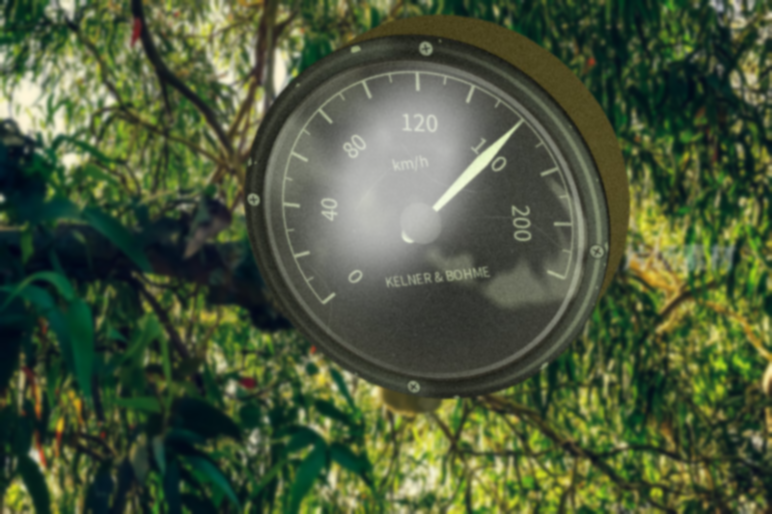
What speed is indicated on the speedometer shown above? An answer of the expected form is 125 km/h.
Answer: 160 km/h
